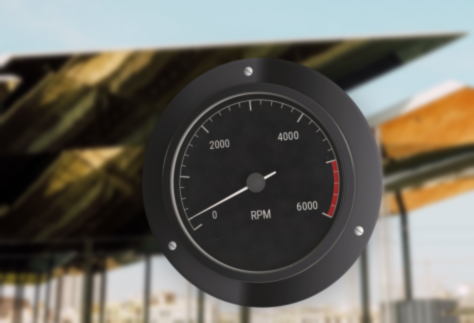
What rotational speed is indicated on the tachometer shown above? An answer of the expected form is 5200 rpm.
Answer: 200 rpm
